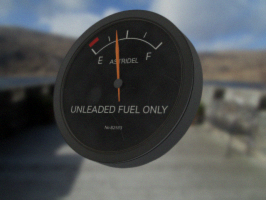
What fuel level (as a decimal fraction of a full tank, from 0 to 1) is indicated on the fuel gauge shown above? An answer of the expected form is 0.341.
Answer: 0.375
